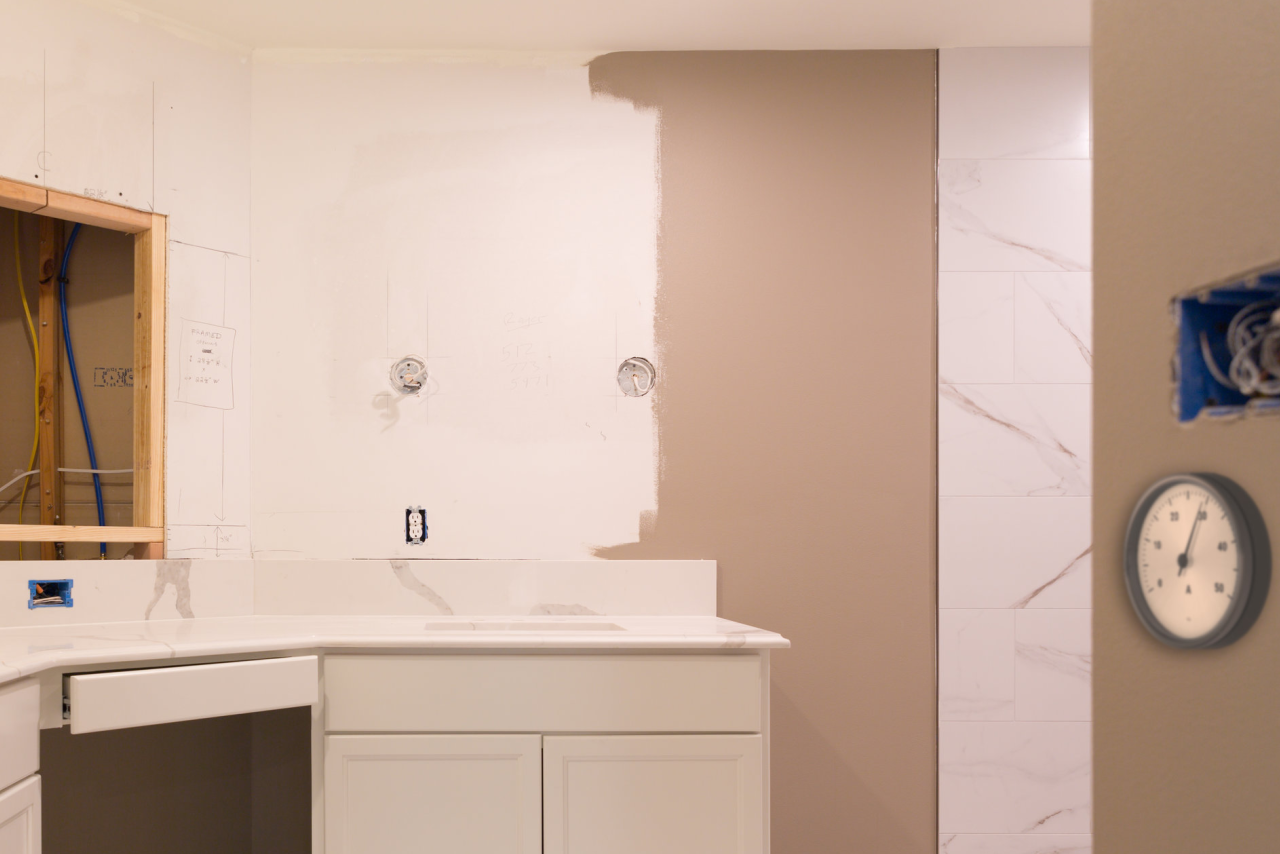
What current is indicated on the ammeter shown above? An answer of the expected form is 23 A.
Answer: 30 A
